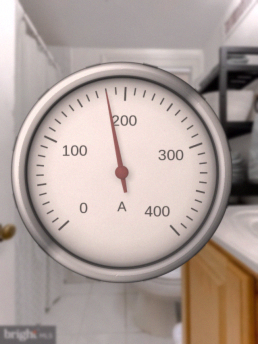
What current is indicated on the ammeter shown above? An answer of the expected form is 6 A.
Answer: 180 A
